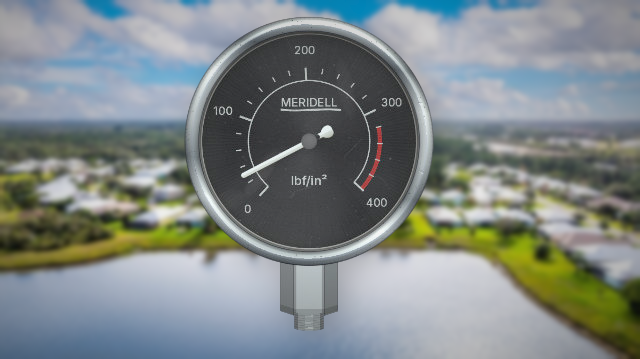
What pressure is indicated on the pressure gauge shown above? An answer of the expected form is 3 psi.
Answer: 30 psi
